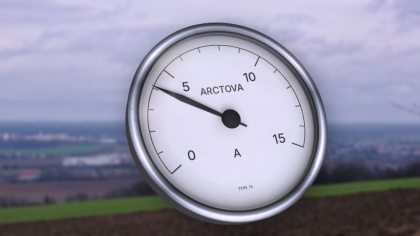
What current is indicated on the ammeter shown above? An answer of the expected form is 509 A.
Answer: 4 A
